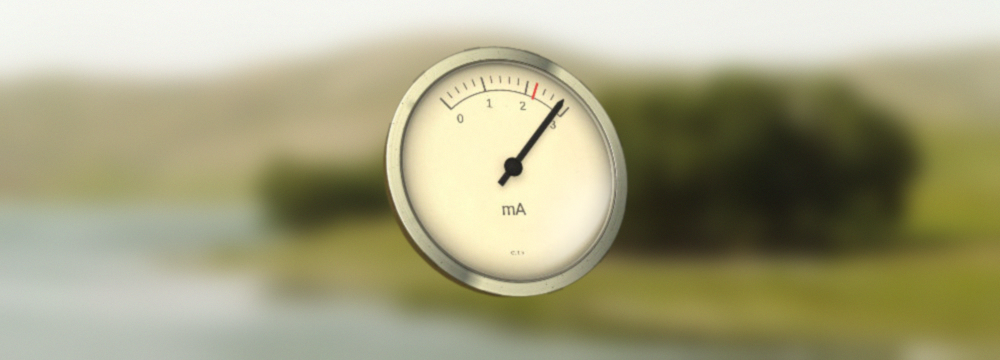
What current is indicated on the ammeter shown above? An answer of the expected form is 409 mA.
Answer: 2.8 mA
